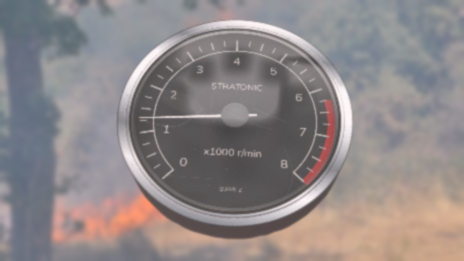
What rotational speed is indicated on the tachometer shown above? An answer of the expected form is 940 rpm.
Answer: 1250 rpm
